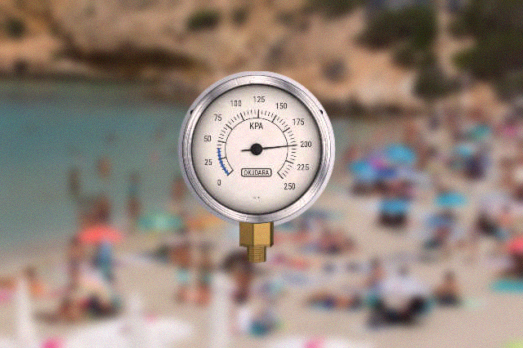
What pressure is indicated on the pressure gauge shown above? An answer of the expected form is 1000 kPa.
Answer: 200 kPa
